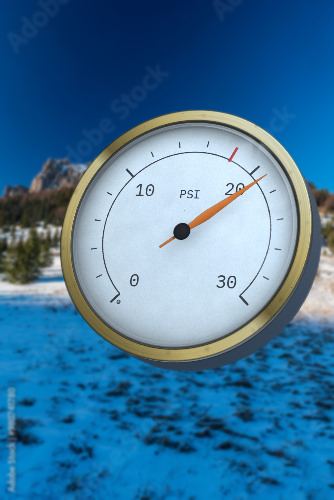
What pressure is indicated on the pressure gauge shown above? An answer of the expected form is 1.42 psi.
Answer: 21 psi
